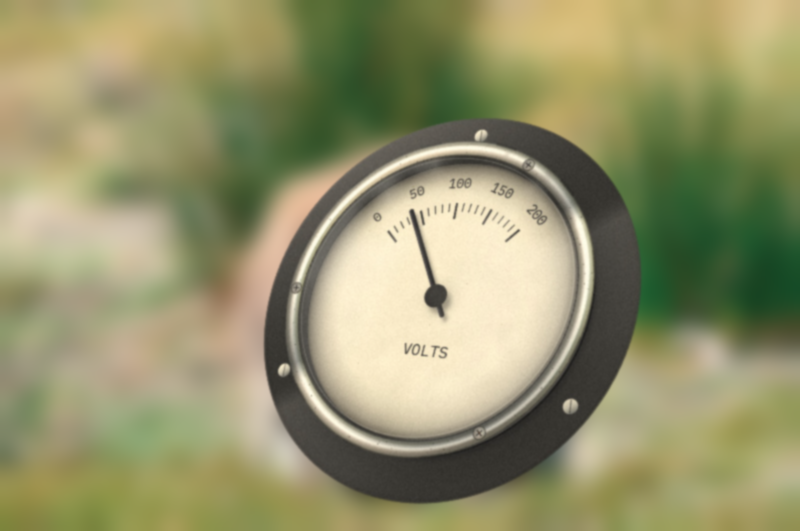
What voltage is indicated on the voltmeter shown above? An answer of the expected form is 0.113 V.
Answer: 40 V
